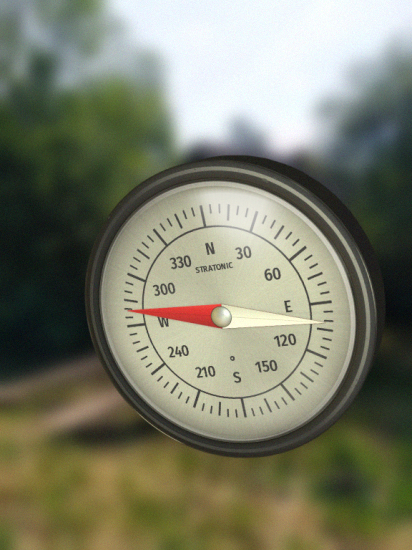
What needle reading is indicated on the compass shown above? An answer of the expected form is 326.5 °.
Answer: 280 °
